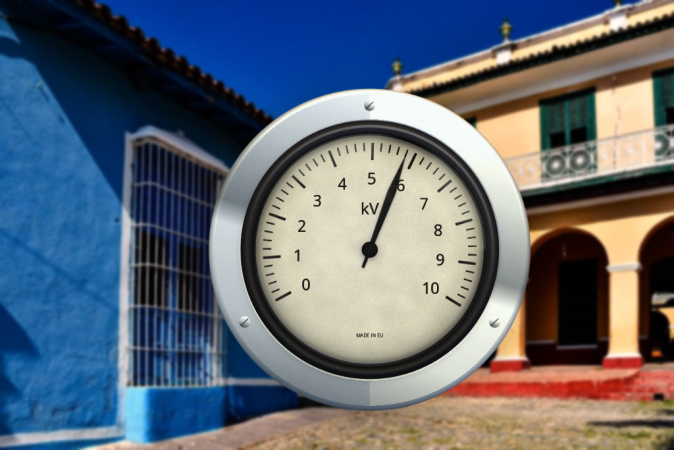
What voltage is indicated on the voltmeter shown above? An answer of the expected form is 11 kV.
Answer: 5.8 kV
